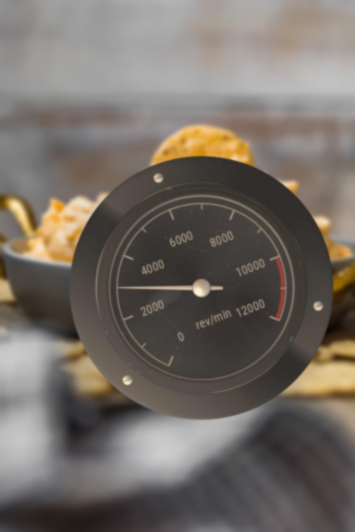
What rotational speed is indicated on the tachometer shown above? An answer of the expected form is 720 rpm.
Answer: 3000 rpm
